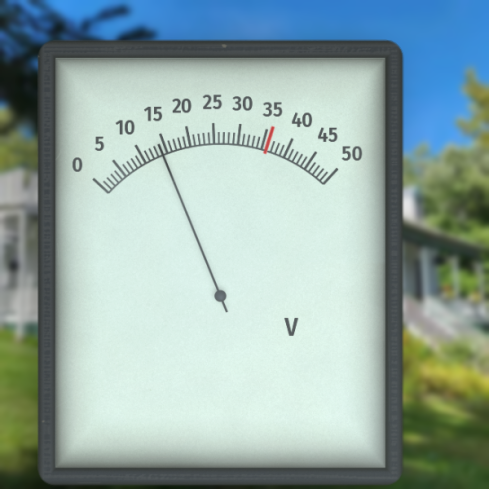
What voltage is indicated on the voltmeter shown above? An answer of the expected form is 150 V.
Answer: 14 V
